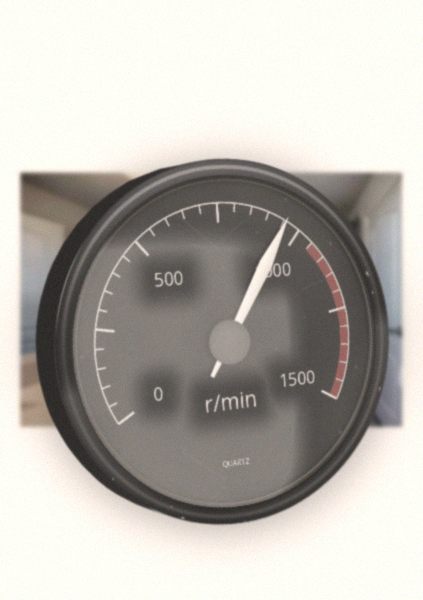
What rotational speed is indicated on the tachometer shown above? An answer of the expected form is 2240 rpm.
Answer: 950 rpm
